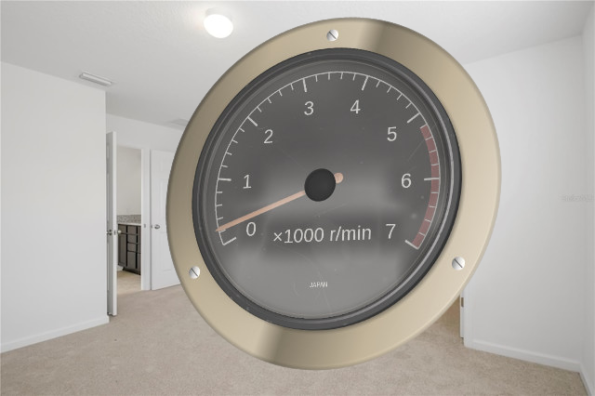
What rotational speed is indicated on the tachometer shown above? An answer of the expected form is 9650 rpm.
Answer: 200 rpm
